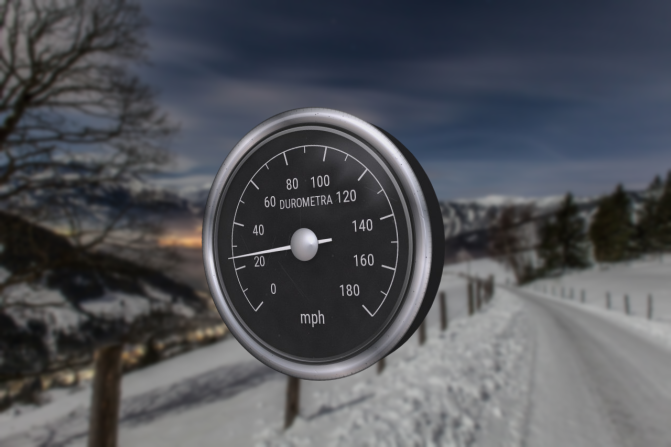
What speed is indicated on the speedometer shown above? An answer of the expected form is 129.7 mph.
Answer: 25 mph
